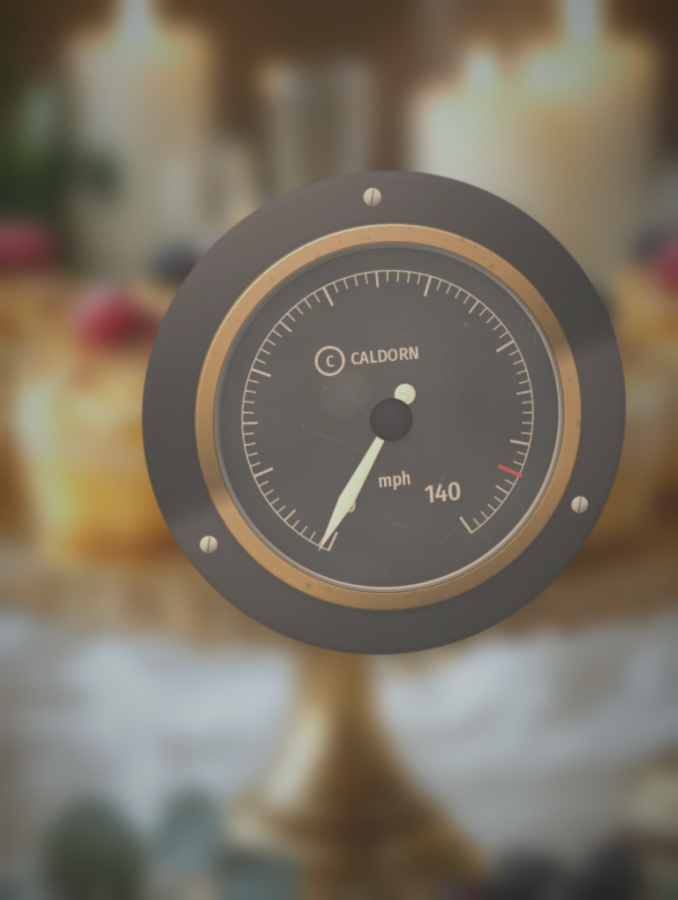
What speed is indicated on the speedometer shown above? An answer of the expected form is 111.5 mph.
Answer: 2 mph
